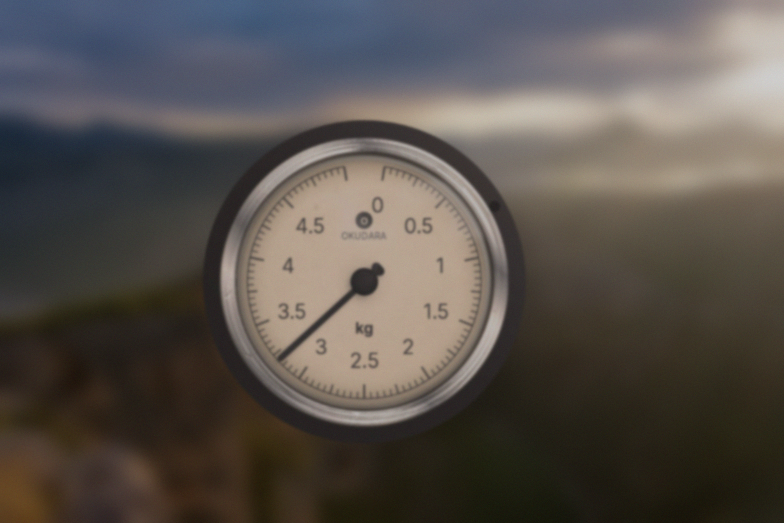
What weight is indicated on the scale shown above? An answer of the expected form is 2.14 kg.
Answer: 3.2 kg
